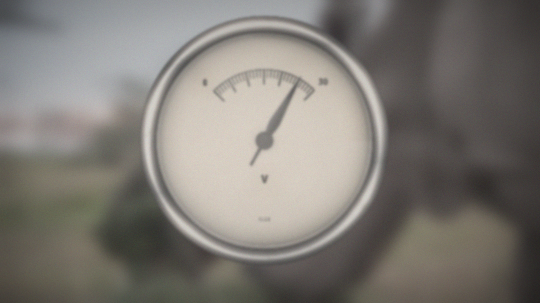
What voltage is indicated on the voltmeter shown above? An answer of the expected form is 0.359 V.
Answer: 25 V
